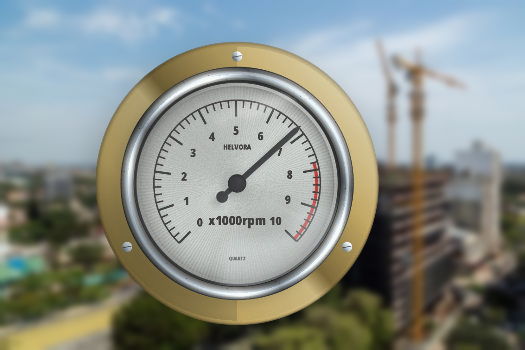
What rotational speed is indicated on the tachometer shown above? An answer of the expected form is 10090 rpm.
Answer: 6800 rpm
